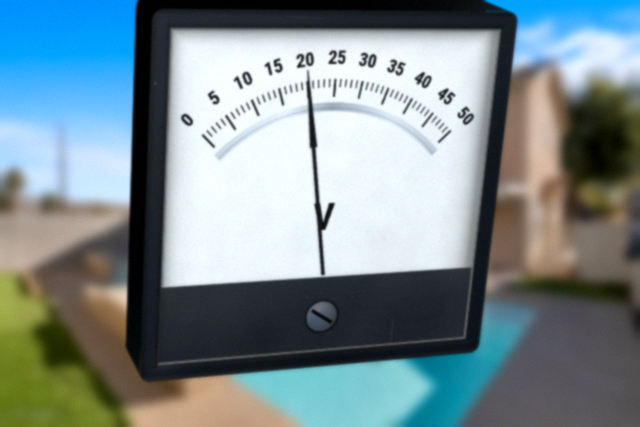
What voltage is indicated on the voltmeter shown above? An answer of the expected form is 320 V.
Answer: 20 V
